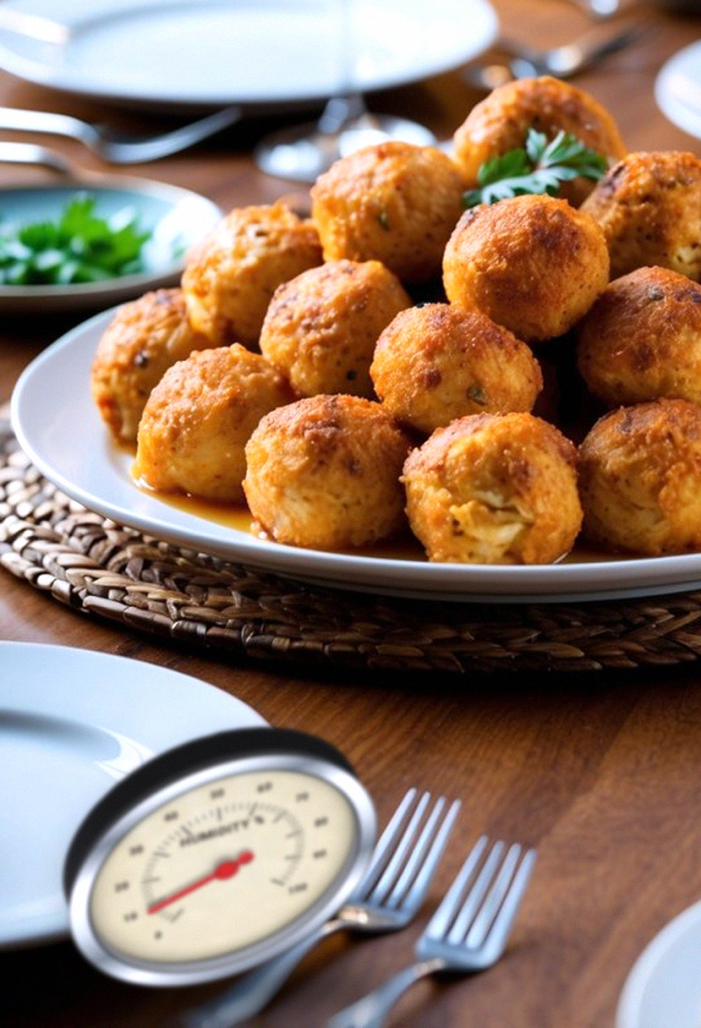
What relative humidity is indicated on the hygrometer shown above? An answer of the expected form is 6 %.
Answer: 10 %
